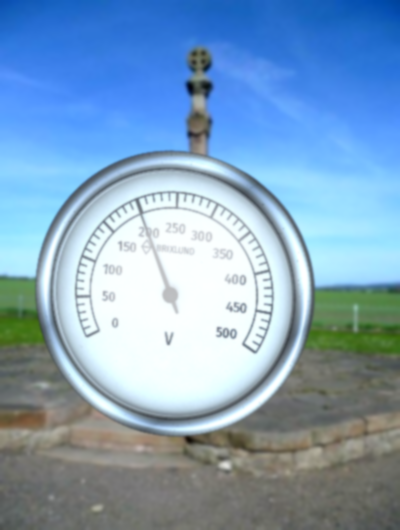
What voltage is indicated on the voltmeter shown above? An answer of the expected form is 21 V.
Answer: 200 V
